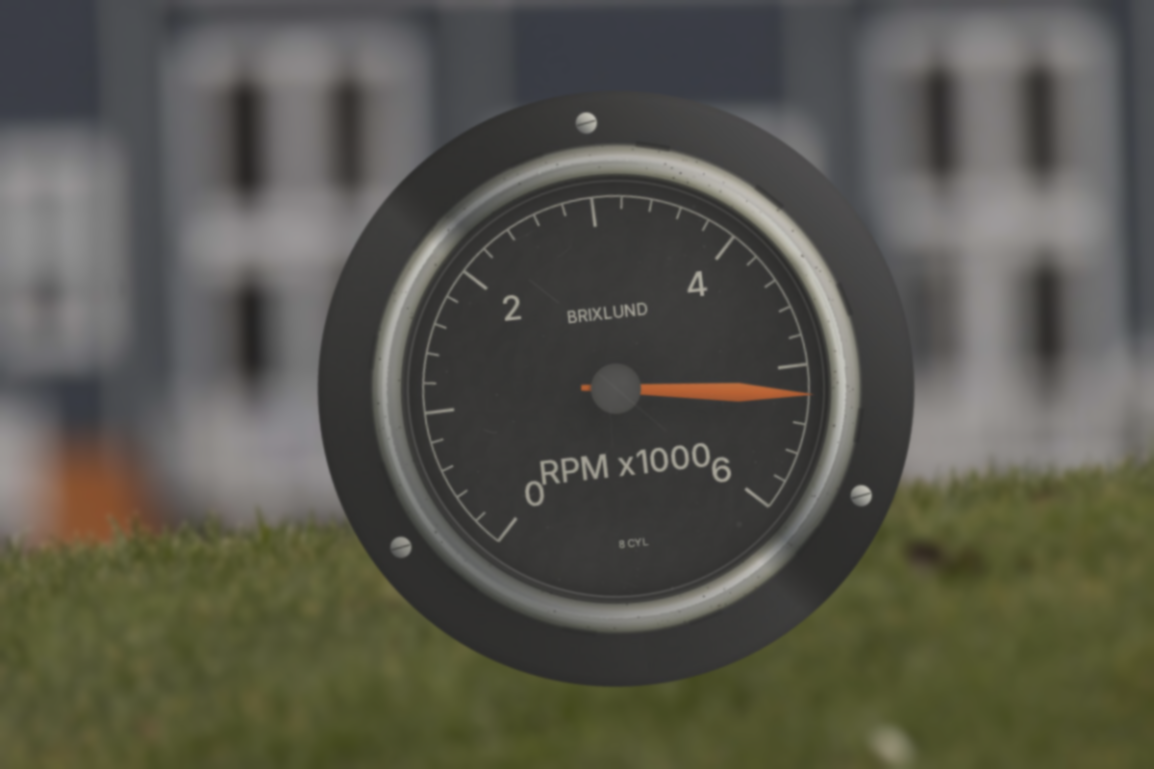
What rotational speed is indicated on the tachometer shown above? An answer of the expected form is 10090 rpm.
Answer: 5200 rpm
